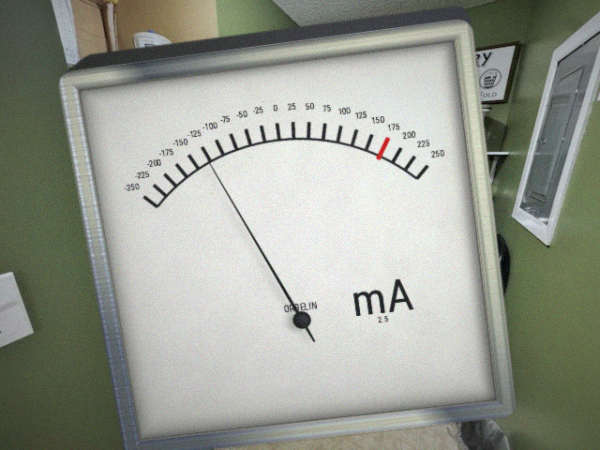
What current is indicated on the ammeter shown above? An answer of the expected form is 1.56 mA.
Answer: -125 mA
